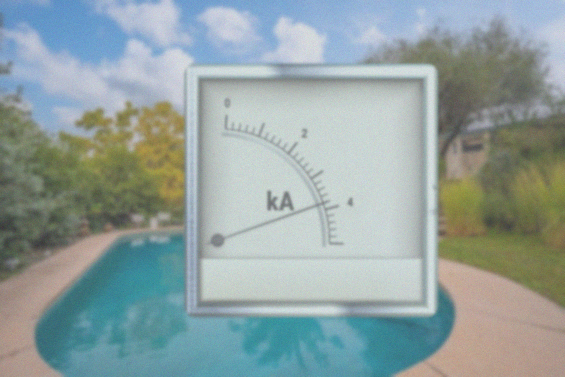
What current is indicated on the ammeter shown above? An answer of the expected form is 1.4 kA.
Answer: 3.8 kA
